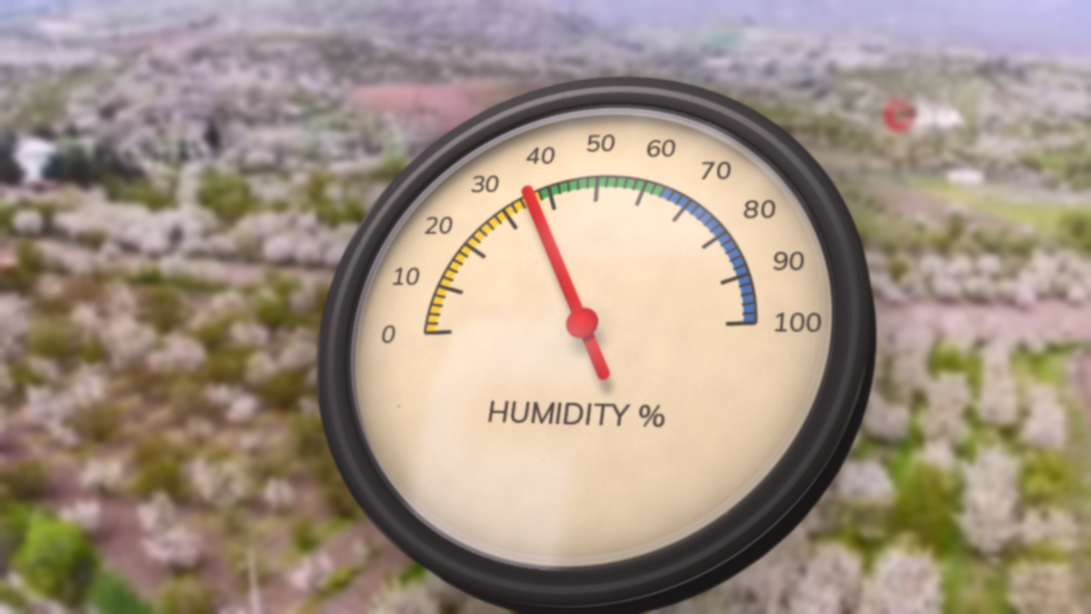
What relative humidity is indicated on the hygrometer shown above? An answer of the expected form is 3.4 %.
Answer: 36 %
